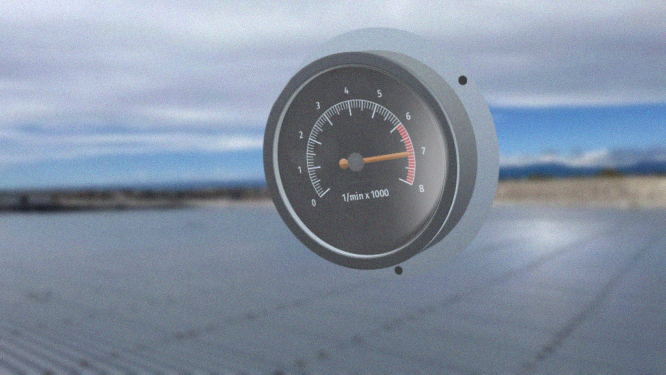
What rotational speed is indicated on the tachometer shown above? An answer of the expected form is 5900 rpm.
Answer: 7000 rpm
